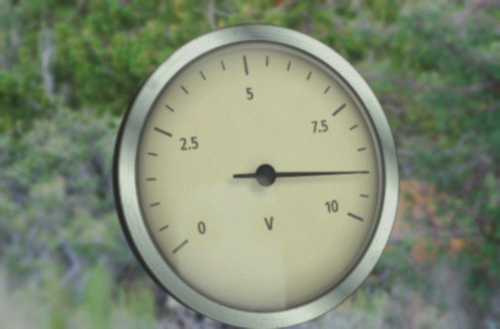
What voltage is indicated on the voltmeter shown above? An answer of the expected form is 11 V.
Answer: 9 V
